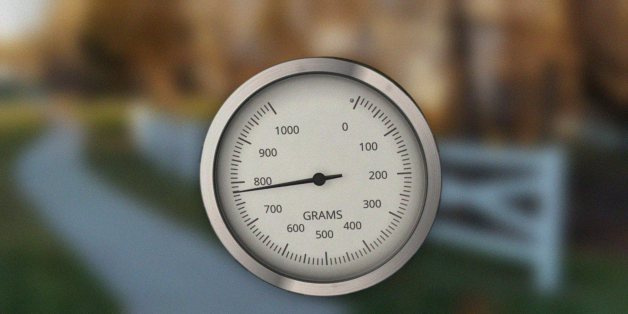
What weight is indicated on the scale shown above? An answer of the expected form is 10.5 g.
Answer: 780 g
